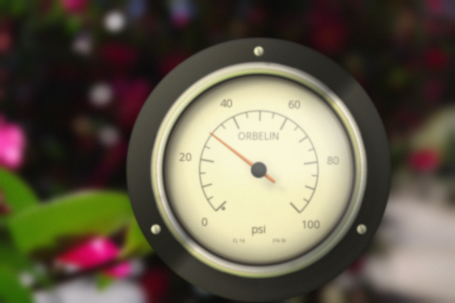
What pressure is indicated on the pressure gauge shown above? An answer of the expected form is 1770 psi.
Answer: 30 psi
